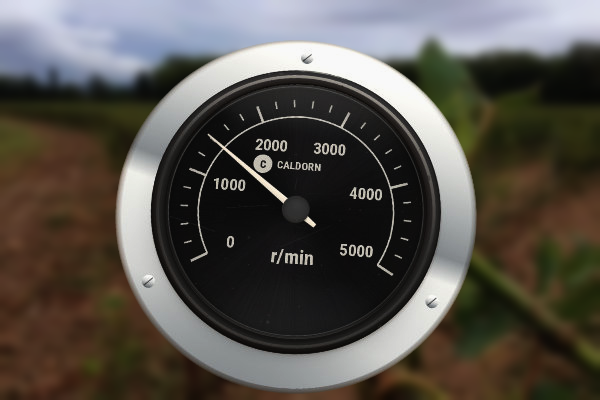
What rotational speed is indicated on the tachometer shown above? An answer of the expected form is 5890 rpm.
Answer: 1400 rpm
